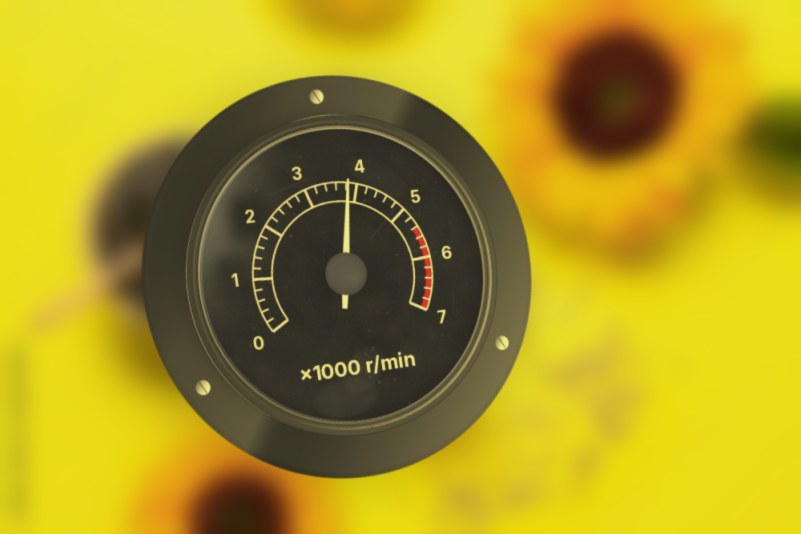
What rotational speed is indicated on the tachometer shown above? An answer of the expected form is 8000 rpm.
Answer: 3800 rpm
